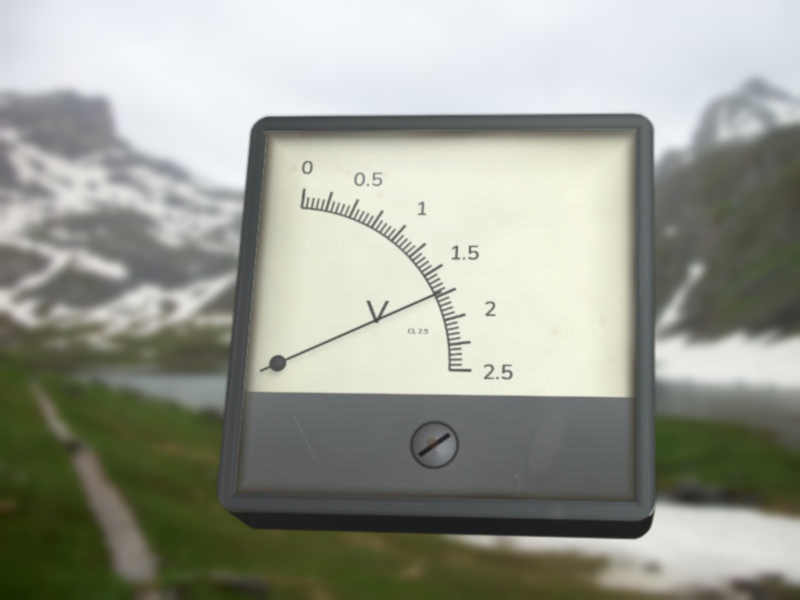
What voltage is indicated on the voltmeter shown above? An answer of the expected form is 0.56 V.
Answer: 1.75 V
